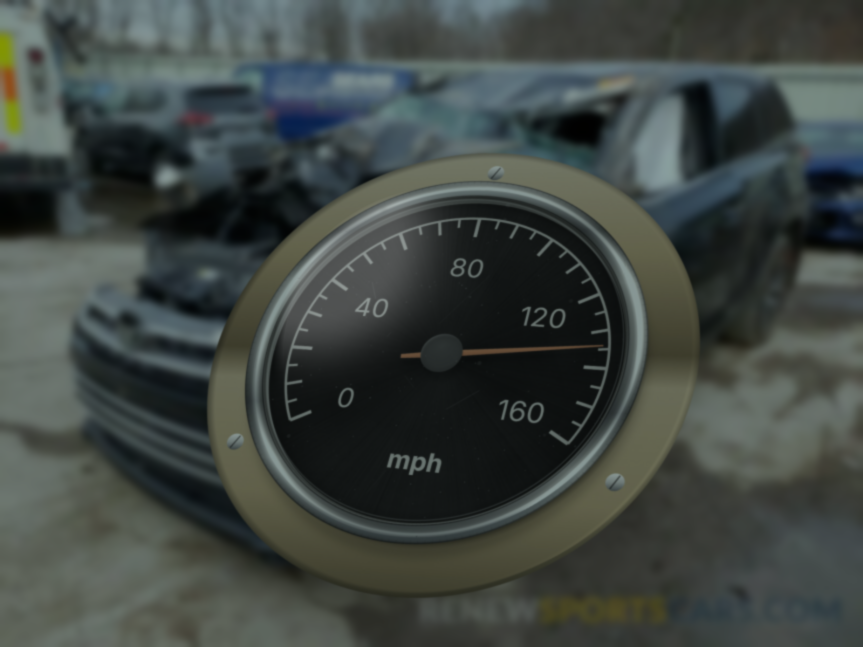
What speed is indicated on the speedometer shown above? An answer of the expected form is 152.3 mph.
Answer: 135 mph
